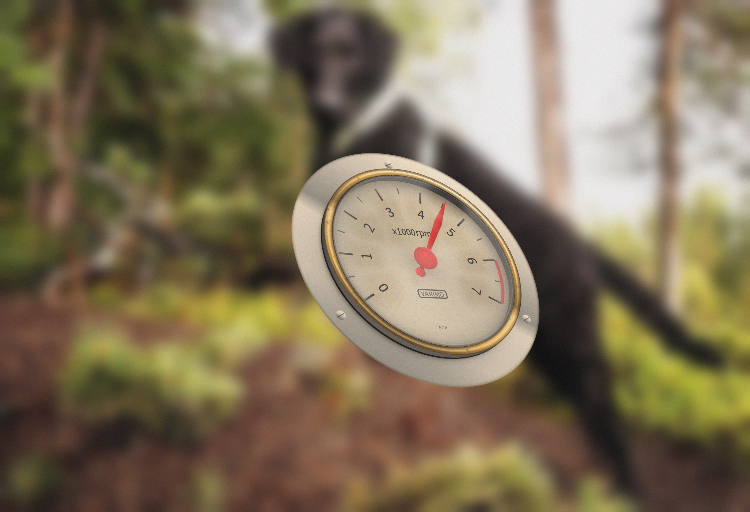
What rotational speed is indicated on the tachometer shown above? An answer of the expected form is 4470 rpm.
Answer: 4500 rpm
